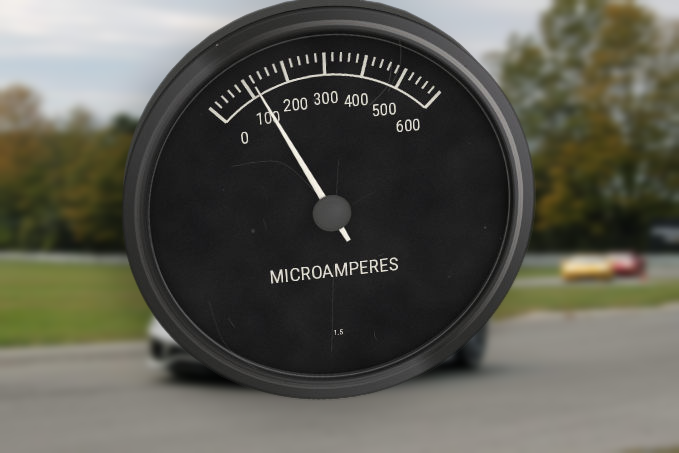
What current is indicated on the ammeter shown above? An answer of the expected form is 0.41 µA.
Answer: 120 µA
